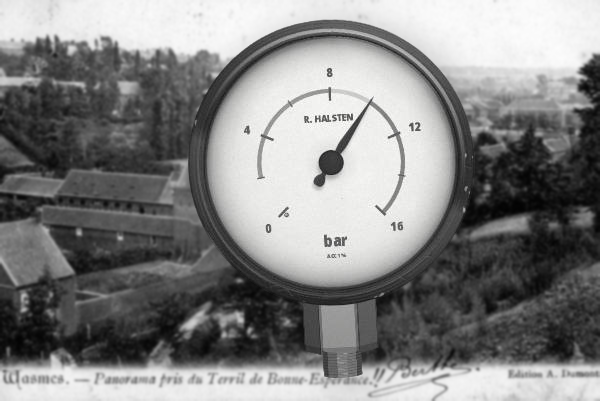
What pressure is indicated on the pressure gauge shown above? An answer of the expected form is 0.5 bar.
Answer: 10 bar
